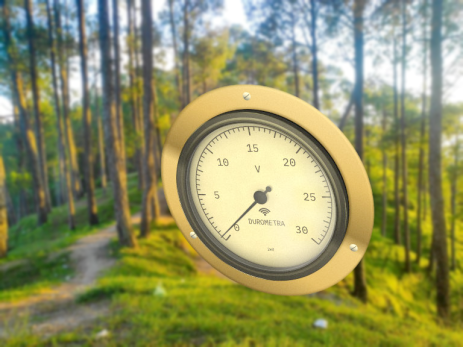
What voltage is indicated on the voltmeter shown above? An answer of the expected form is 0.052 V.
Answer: 0.5 V
